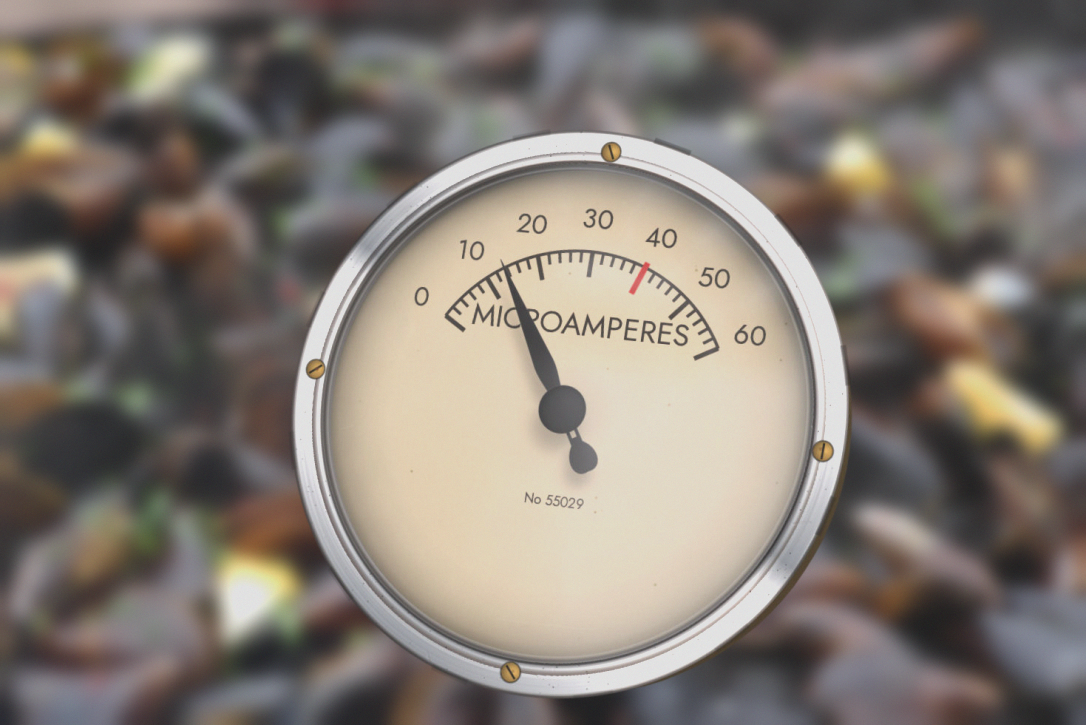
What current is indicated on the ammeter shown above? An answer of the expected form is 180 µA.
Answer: 14 µA
